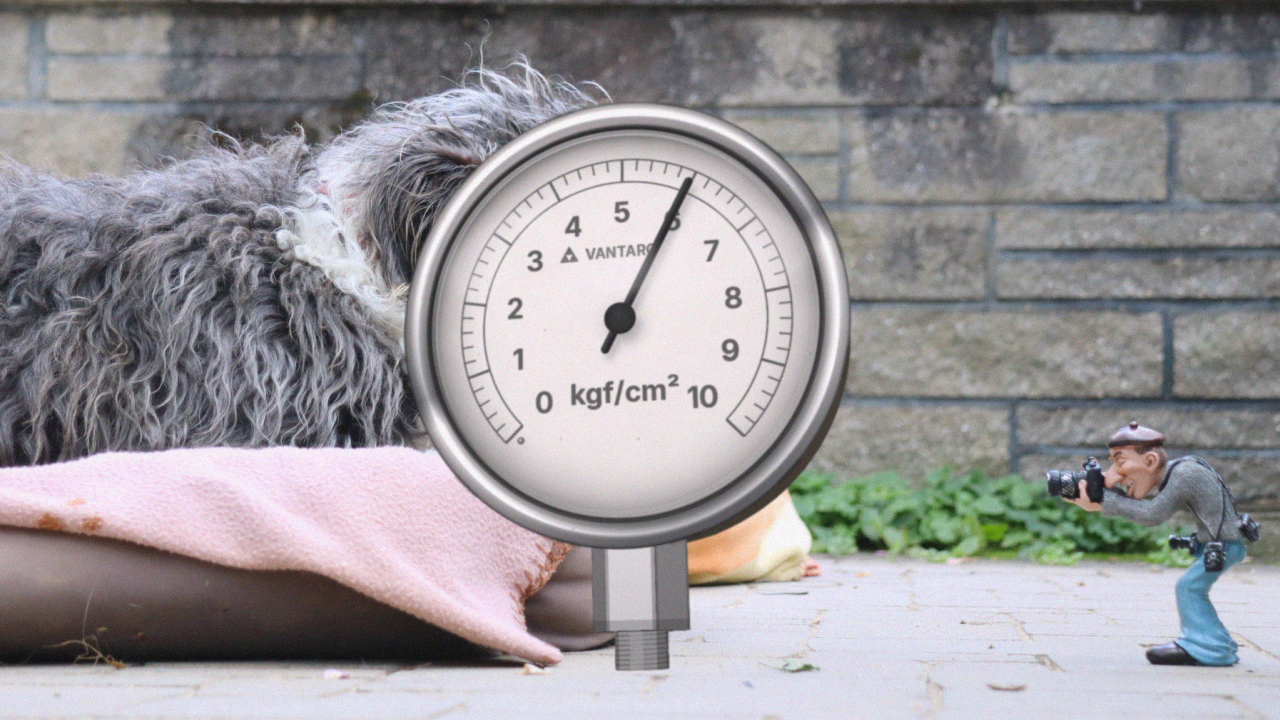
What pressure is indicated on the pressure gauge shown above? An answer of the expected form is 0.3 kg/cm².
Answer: 6 kg/cm²
